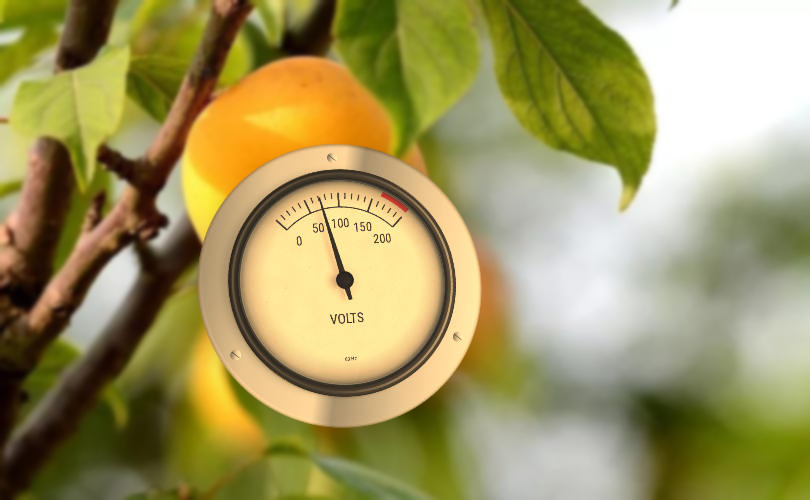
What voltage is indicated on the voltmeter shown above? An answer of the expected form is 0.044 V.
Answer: 70 V
